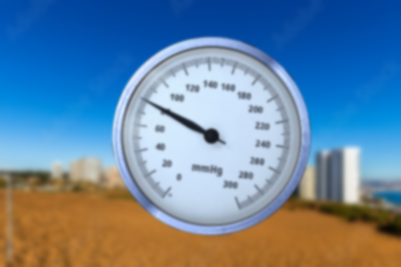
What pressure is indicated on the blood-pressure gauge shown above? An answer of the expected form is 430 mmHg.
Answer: 80 mmHg
